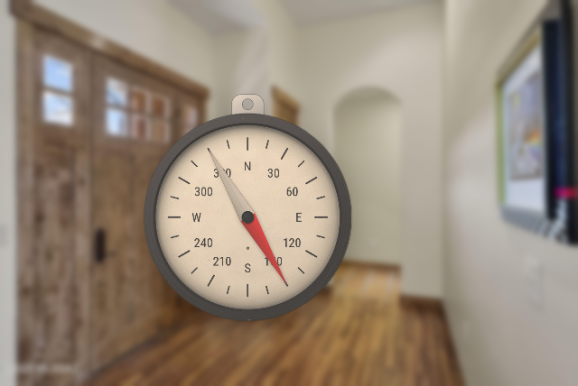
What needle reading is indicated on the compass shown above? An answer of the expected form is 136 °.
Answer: 150 °
